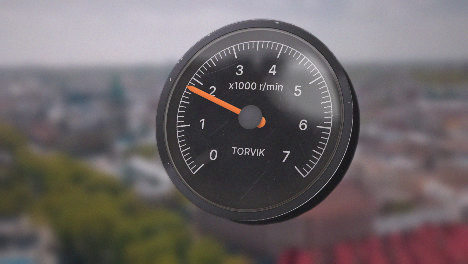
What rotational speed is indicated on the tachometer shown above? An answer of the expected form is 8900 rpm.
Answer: 1800 rpm
